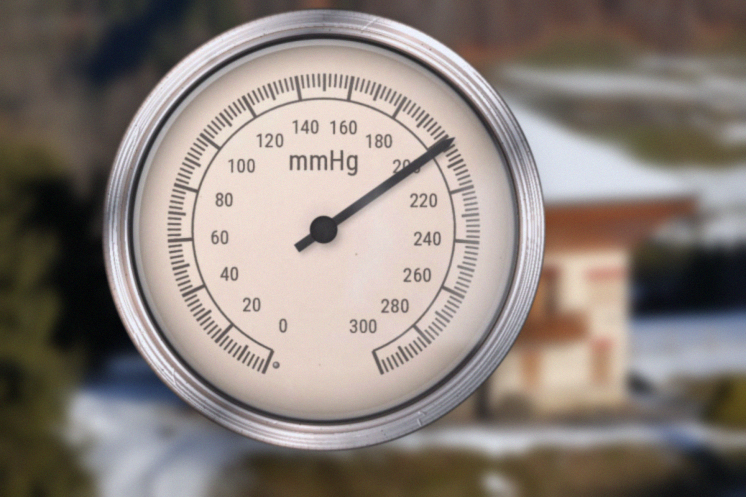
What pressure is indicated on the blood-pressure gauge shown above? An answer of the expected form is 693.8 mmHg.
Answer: 202 mmHg
